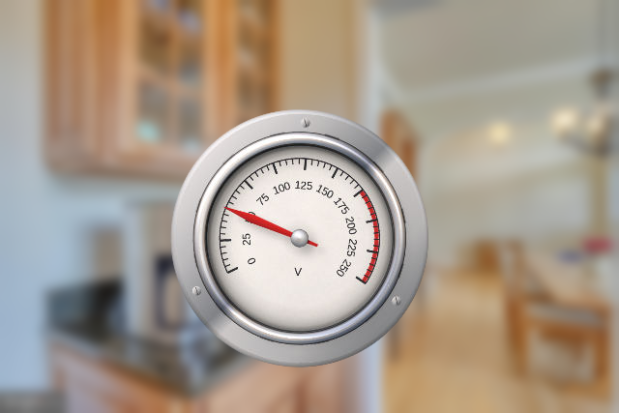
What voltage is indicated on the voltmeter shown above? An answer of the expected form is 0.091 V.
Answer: 50 V
